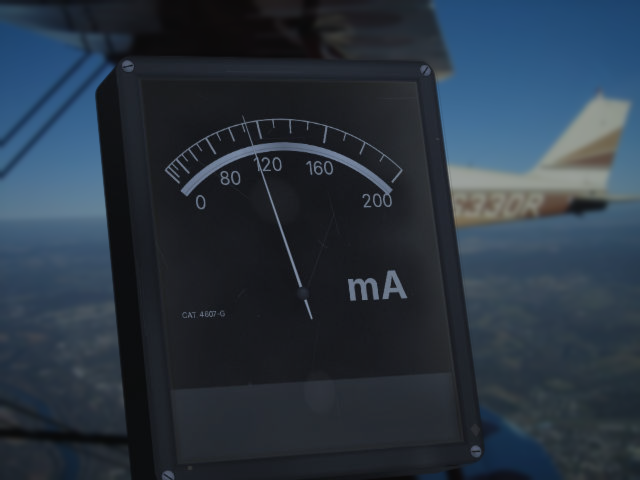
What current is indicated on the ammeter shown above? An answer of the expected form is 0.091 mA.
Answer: 110 mA
